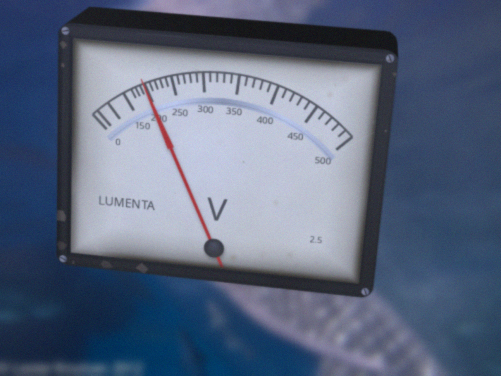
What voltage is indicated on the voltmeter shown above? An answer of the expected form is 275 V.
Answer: 200 V
